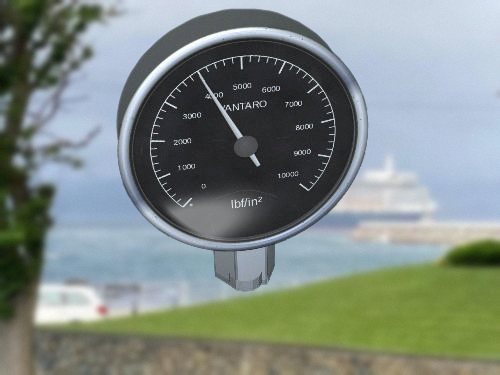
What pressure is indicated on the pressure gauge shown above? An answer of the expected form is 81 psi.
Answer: 4000 psi
